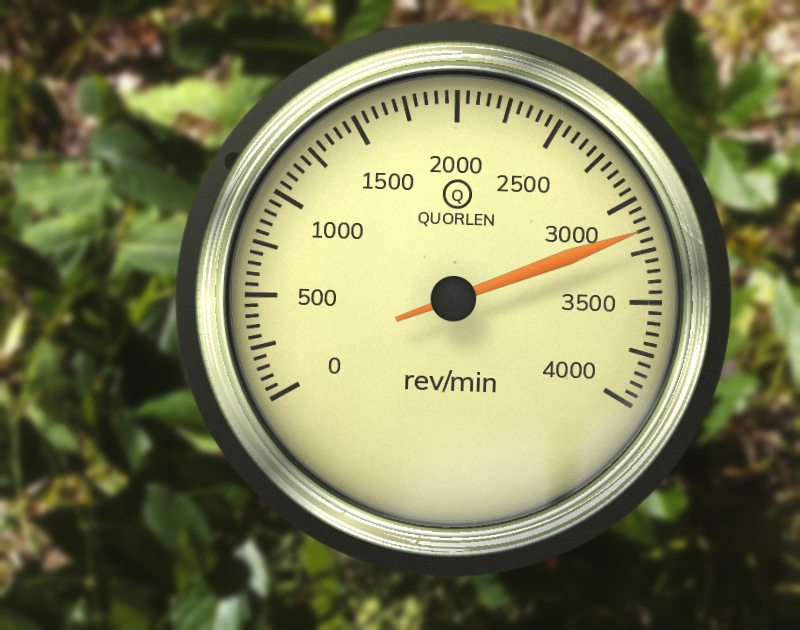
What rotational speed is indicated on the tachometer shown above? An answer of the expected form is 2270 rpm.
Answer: 3150 rpm
